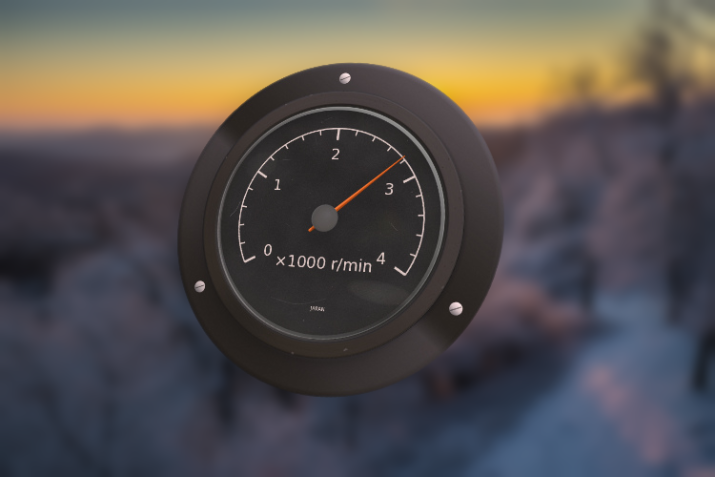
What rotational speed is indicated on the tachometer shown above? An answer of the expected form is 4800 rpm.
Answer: 2800 rpm
